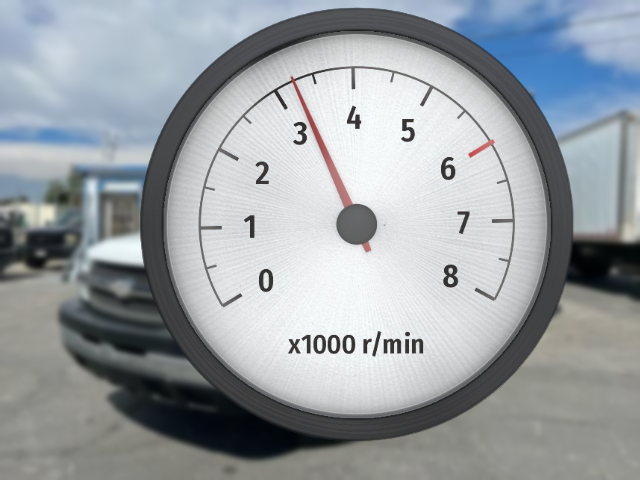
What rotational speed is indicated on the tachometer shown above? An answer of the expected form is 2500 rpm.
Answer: 3250 rpm
